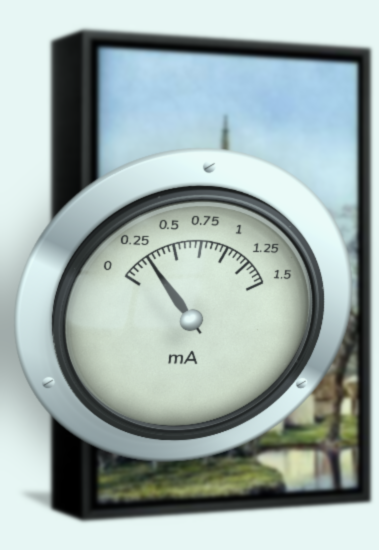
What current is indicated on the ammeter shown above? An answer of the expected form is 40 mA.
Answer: 0.25 mA
